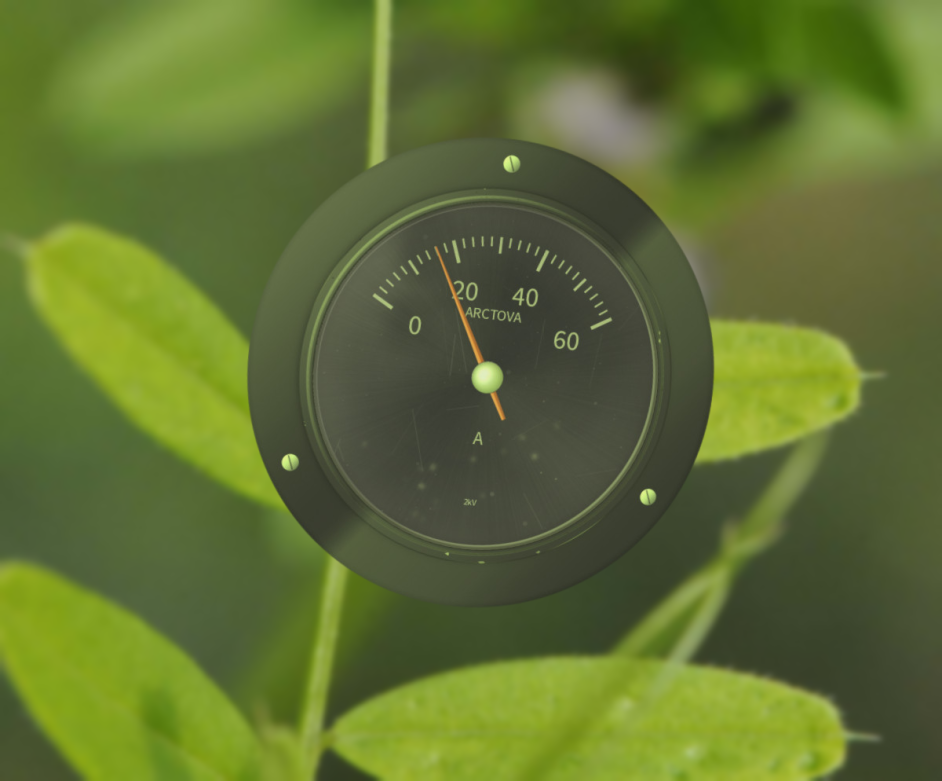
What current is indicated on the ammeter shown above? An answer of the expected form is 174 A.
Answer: 16 A
